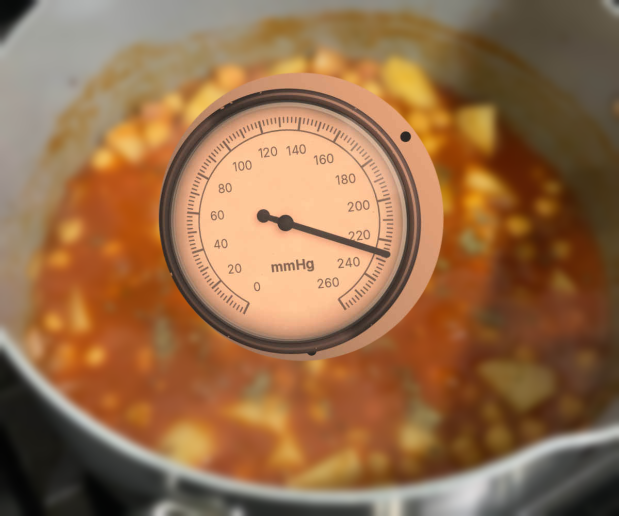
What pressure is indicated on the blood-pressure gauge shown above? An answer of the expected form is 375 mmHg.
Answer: 226 mmHg
